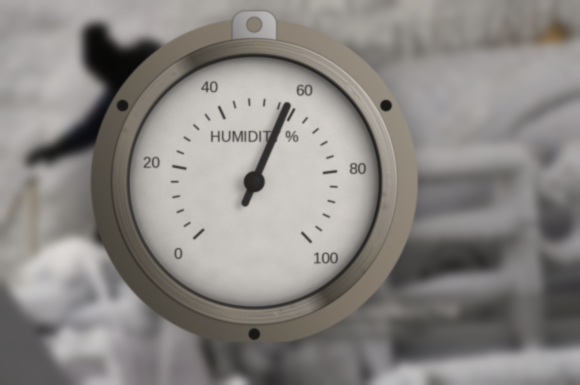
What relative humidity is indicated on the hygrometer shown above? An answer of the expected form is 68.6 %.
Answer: 58 %
